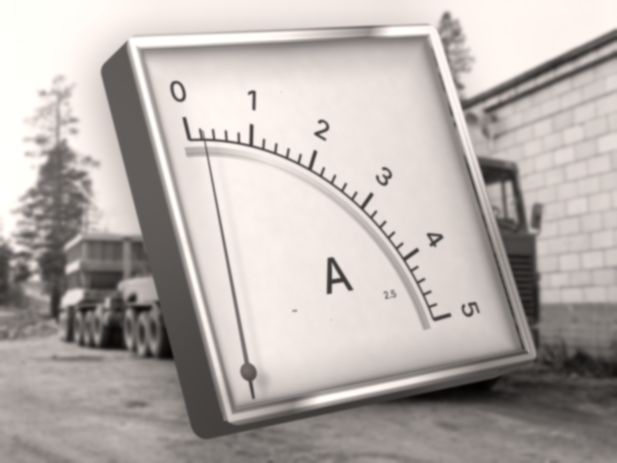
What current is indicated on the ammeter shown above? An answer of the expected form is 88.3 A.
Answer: 0.2 A
